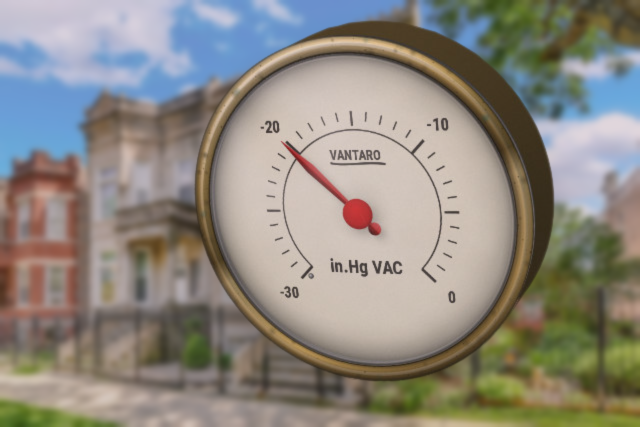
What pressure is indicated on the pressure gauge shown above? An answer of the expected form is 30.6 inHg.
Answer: -20 inHg
